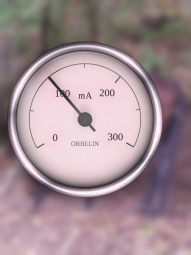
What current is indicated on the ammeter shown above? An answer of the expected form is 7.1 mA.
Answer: 100 mA
